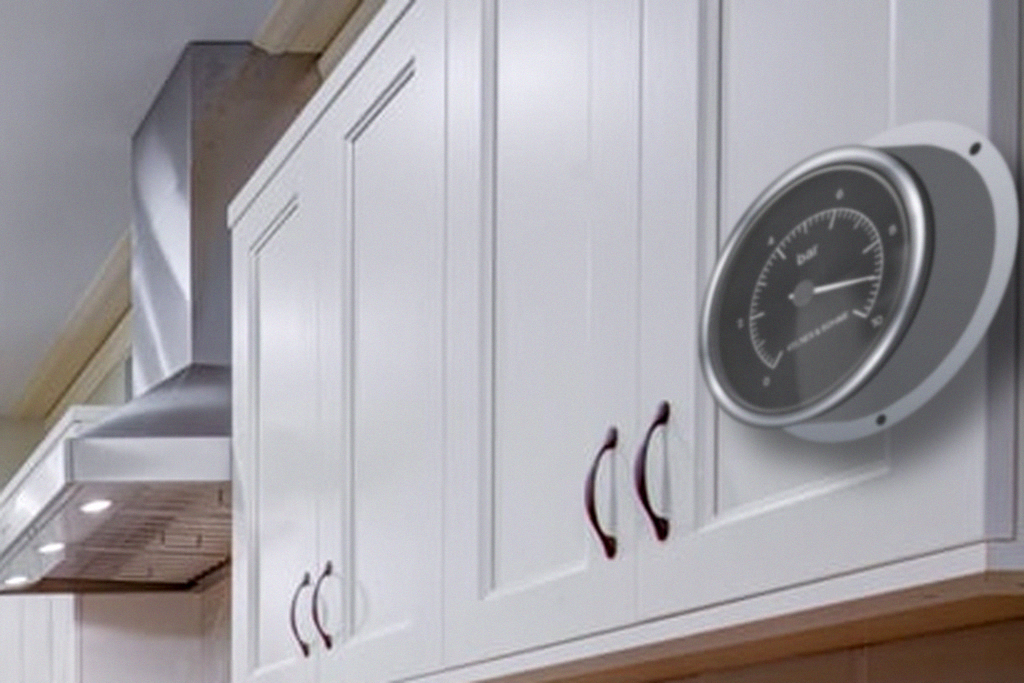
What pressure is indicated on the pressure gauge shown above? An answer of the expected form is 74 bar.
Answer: 9 bar
